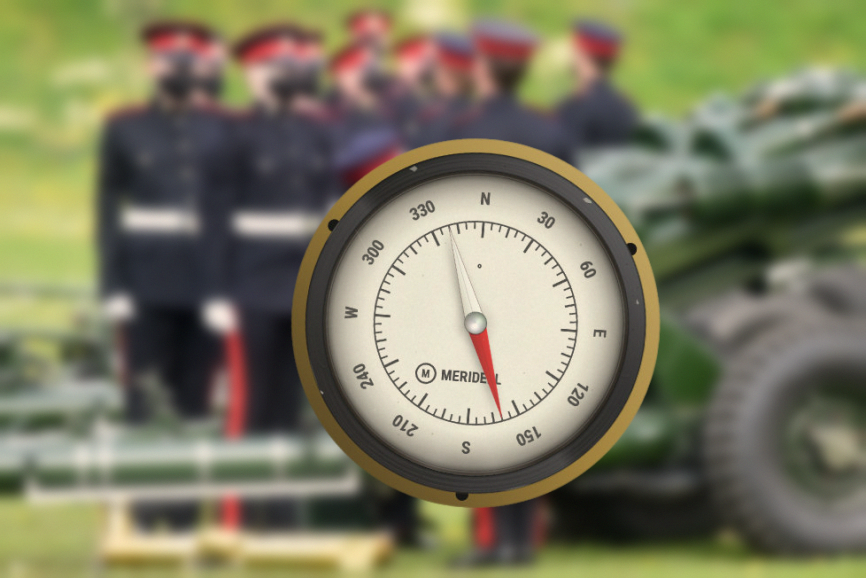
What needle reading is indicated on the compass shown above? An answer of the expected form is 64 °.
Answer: 160 °
